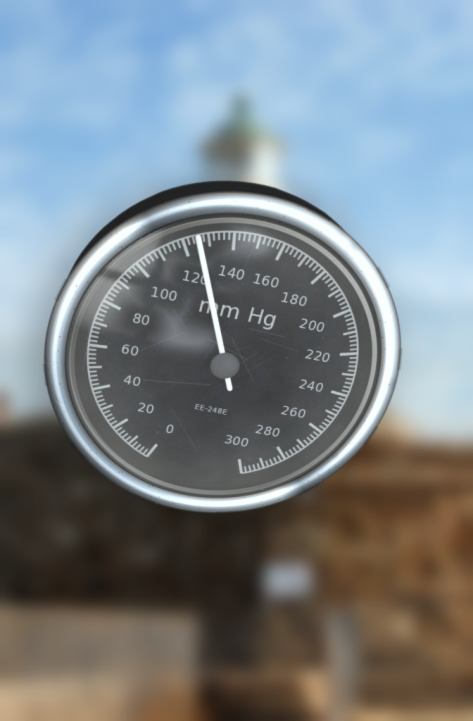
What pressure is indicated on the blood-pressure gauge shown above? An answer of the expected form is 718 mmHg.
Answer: 126 mmHg
